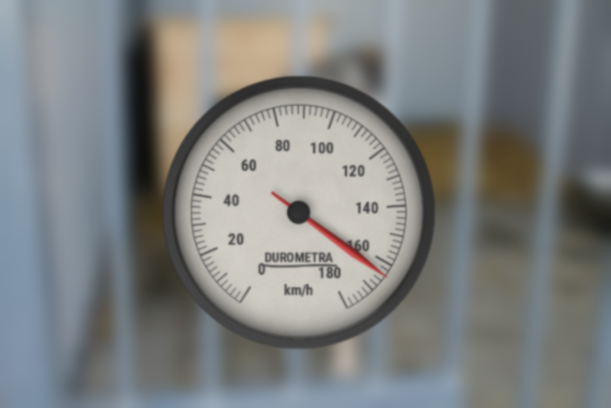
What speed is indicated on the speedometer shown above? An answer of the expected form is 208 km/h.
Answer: 164 km/h
